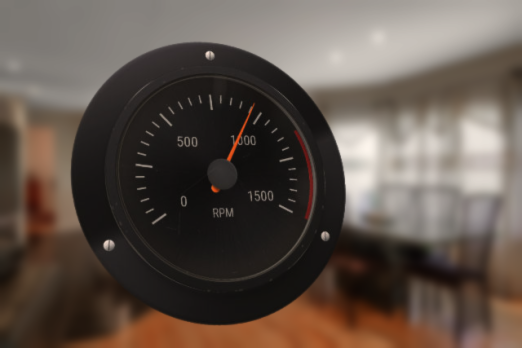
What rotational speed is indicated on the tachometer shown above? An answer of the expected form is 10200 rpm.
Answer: 950 rpm
